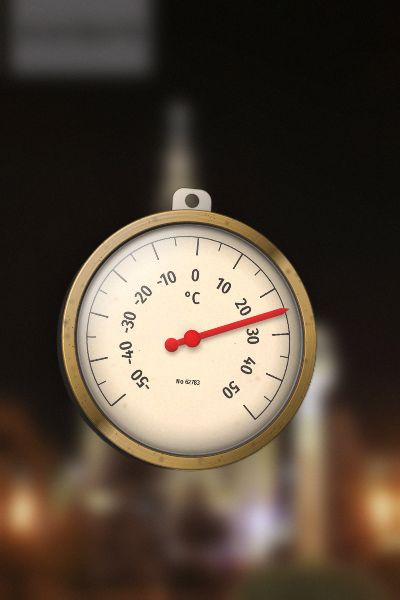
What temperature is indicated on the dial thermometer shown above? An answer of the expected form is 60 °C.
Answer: 25 °C
